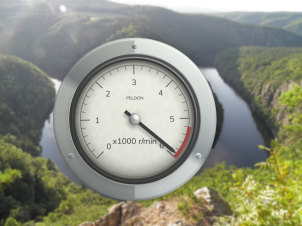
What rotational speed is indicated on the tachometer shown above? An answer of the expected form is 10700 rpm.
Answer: 5900 rpm
